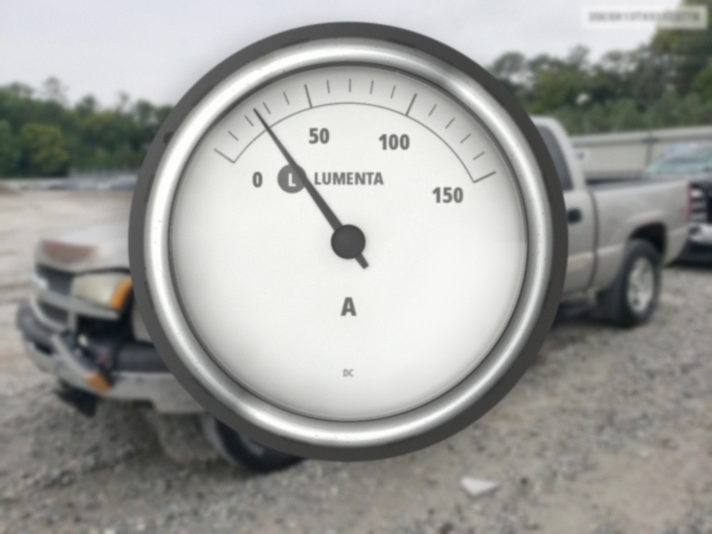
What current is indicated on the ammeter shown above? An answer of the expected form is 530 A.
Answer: 25 A
